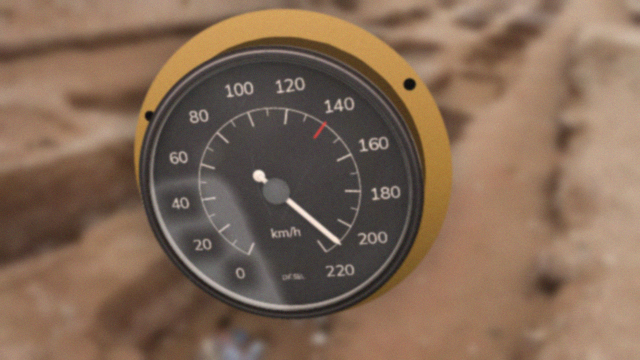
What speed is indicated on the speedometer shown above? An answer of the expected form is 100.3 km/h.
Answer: 210 km/h
